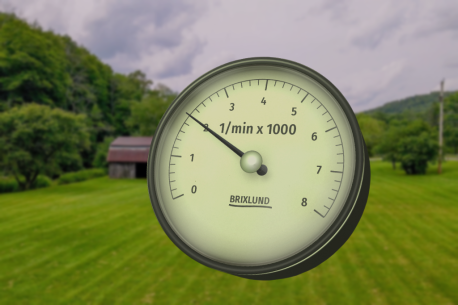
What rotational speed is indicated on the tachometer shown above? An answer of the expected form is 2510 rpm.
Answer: 2000 rpm
